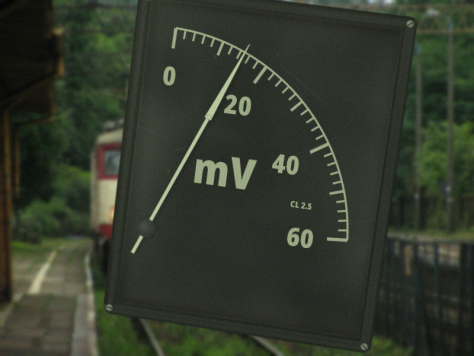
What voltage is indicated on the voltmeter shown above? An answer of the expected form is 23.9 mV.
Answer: 15 mV
